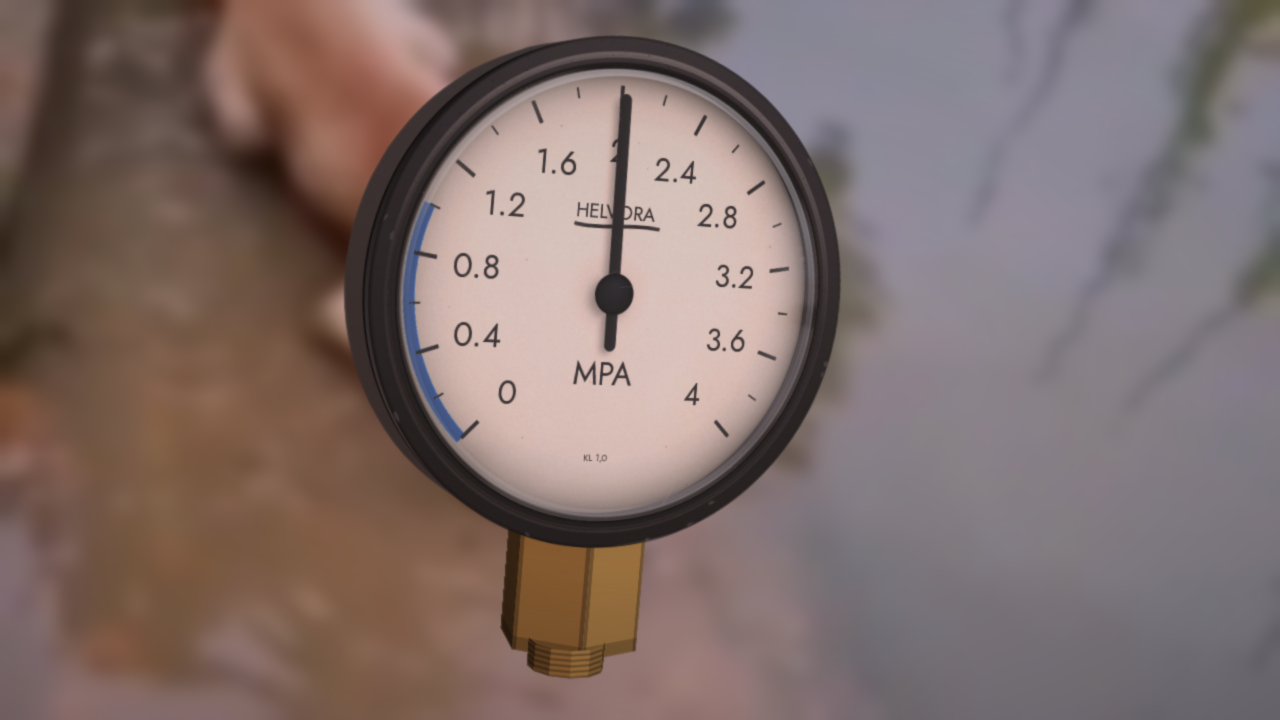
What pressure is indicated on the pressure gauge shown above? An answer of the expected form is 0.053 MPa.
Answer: 2 MPa
